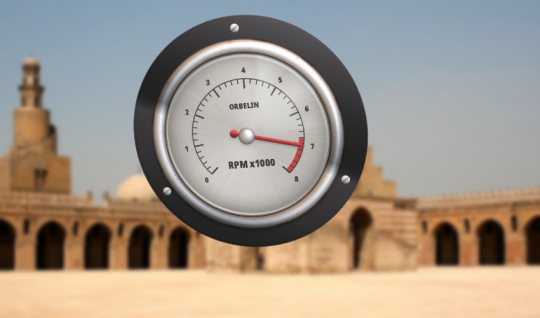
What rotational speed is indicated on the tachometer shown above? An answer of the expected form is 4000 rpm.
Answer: 7000 rpm
